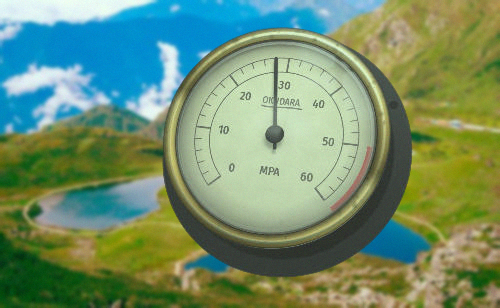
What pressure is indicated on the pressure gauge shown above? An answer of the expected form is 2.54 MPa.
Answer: 28 MPa
